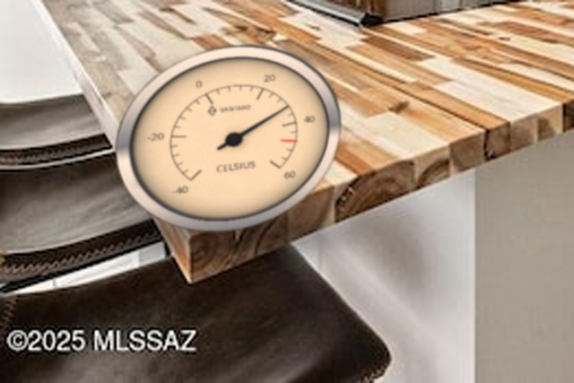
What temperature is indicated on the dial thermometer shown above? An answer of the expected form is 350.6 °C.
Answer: 32 °C
